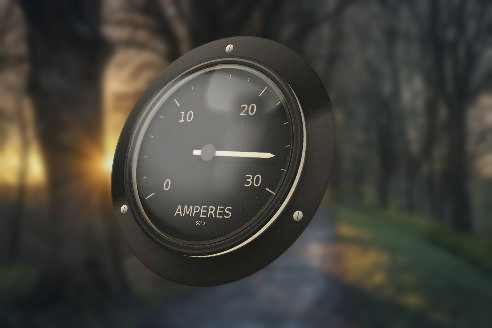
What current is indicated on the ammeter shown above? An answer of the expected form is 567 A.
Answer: 27 A
